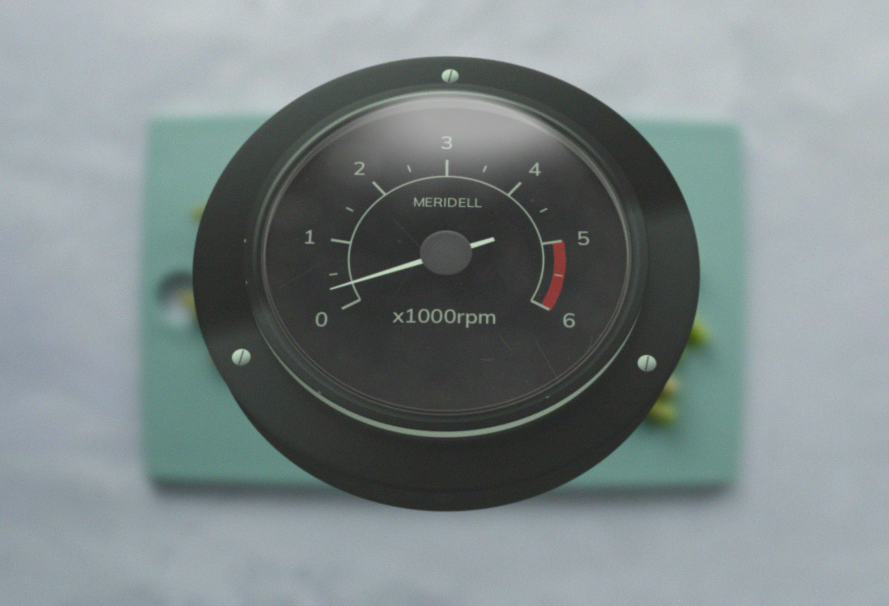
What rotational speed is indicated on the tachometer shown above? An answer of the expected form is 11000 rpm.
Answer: 250 rpm
